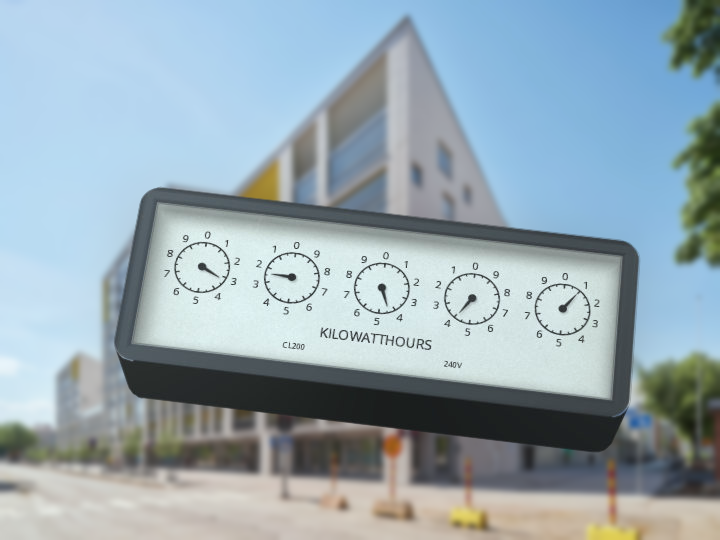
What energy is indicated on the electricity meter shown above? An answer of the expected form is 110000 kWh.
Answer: 32441 kWh
